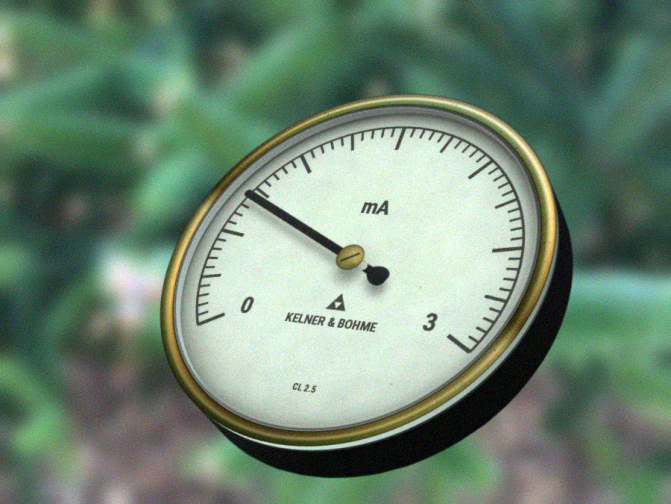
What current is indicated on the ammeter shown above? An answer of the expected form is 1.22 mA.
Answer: 0.7 mA
